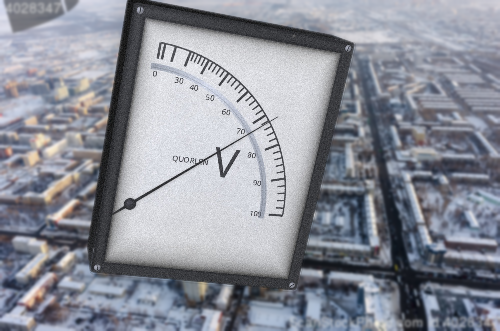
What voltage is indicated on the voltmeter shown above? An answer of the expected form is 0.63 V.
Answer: 72 V
